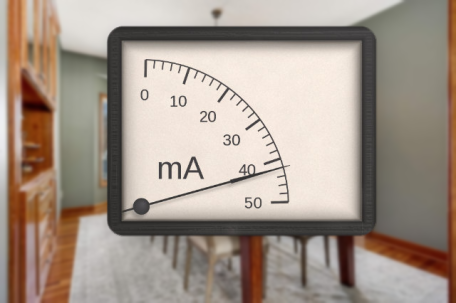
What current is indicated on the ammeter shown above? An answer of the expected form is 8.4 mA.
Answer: 42 mA
